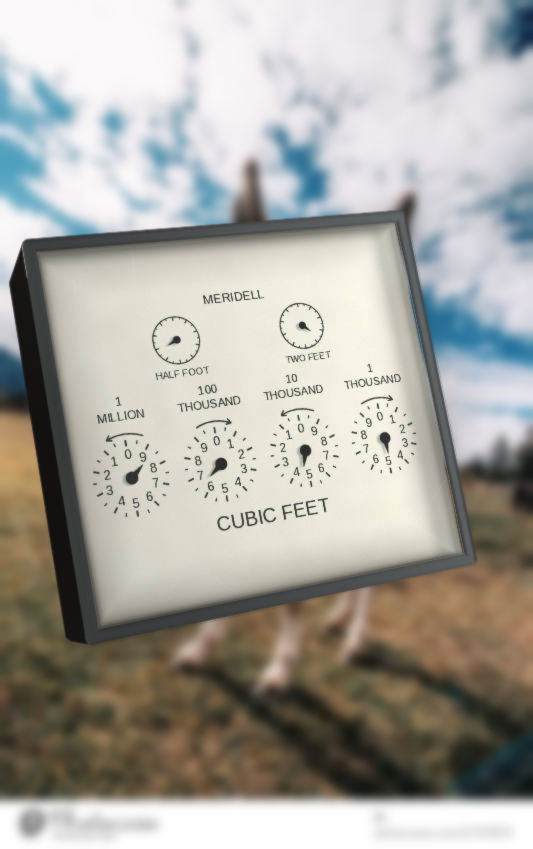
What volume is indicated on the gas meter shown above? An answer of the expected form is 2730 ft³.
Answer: 864500 ft³
